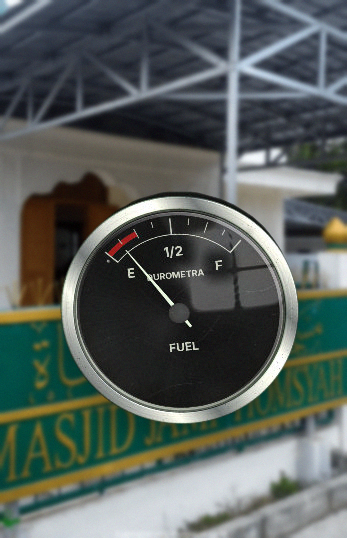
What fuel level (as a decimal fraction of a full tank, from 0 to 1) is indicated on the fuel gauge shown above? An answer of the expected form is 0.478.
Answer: 0.125
